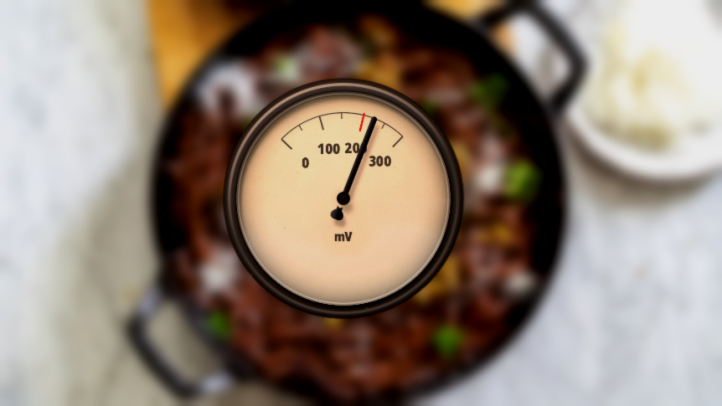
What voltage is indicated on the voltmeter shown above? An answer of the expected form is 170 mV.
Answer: 225 mV
